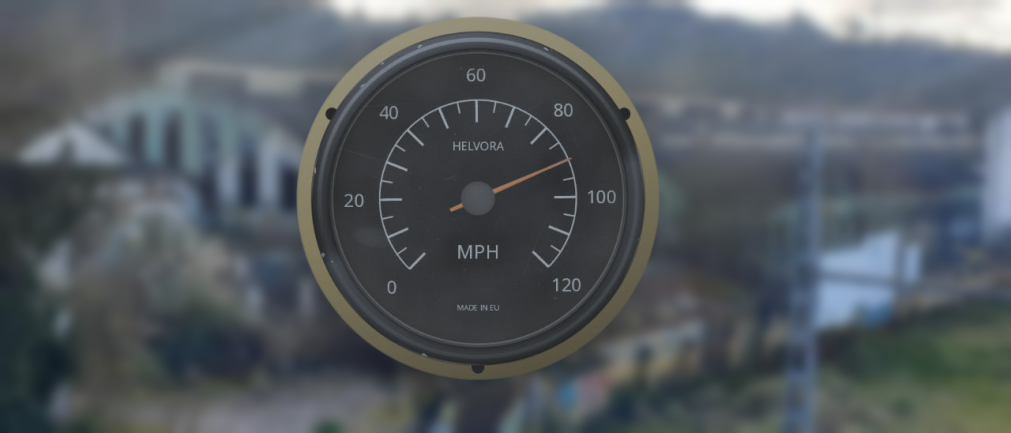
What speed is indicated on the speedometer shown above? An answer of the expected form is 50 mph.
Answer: 90 mph
